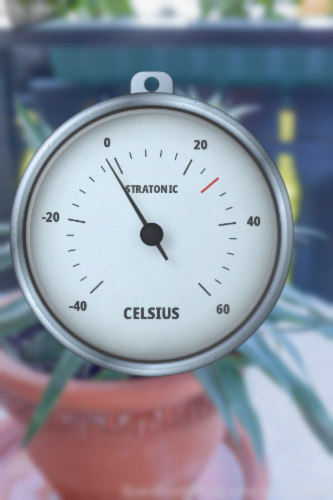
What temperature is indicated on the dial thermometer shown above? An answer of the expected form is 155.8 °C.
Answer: -2 °C
